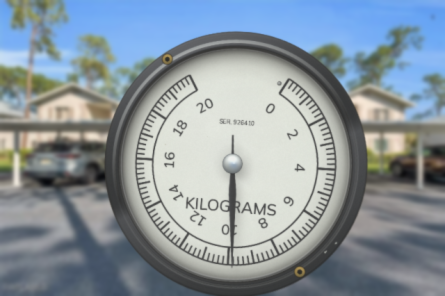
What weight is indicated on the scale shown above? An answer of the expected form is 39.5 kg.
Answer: 9.8 kg
